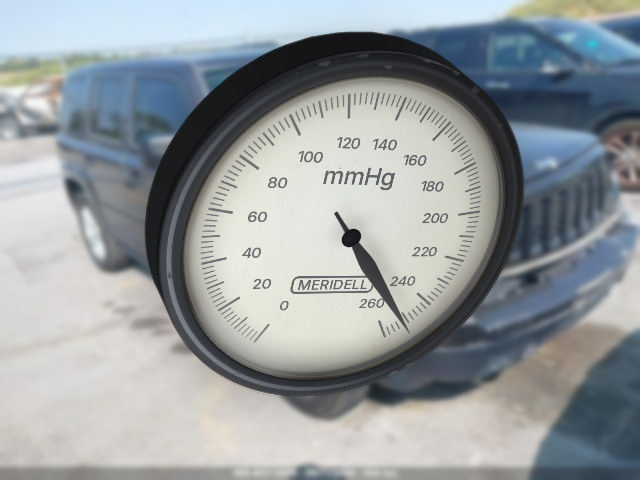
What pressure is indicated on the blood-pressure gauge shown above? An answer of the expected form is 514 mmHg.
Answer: 252 mmHg
